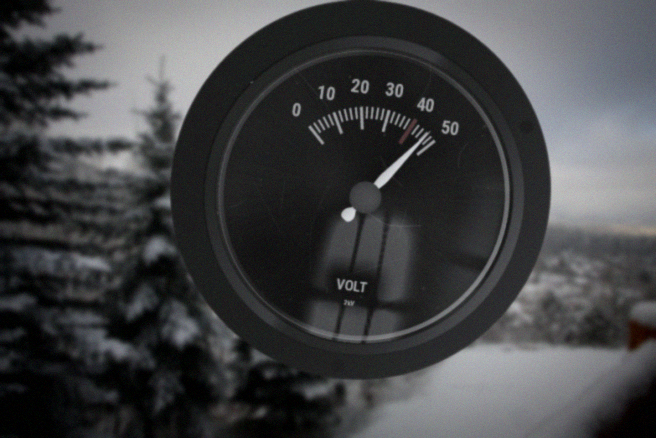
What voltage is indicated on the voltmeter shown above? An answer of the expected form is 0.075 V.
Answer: 46 V
